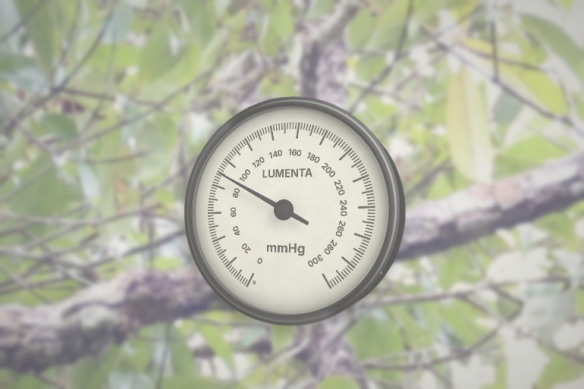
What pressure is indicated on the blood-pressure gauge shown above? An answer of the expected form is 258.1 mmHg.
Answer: 90 mmHg
